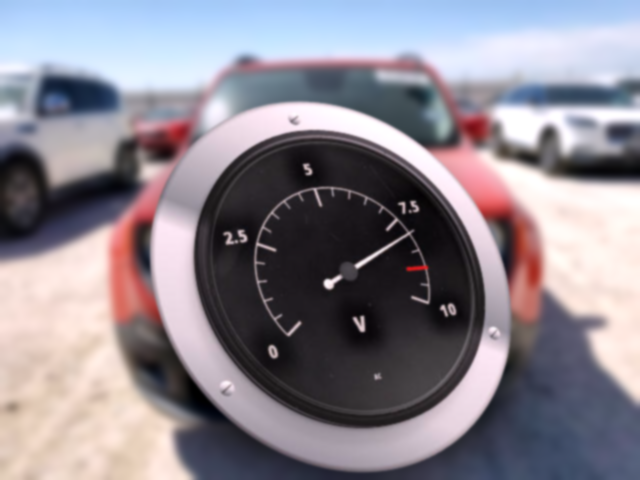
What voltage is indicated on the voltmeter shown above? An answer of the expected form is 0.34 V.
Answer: 8 V
